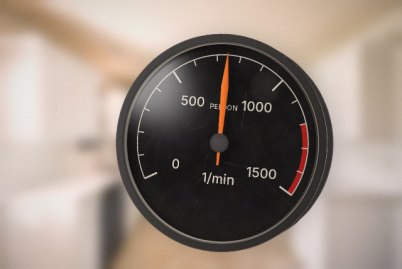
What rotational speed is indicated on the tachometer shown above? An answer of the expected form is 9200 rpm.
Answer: 750 rpm
